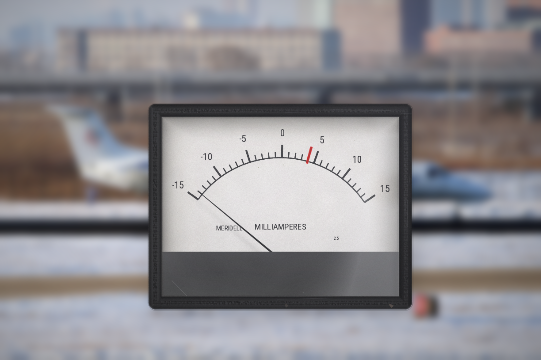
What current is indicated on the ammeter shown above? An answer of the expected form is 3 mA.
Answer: -14 mA
